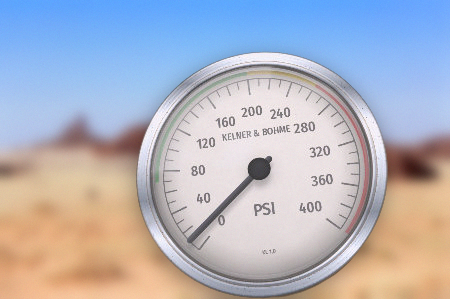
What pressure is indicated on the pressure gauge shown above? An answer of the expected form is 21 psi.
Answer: 10 psi
